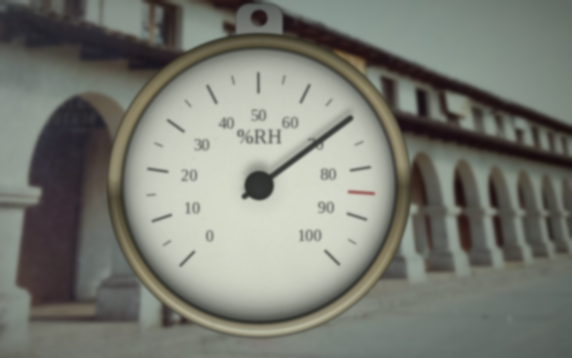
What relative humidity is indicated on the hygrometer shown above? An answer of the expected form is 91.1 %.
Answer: 70 %
